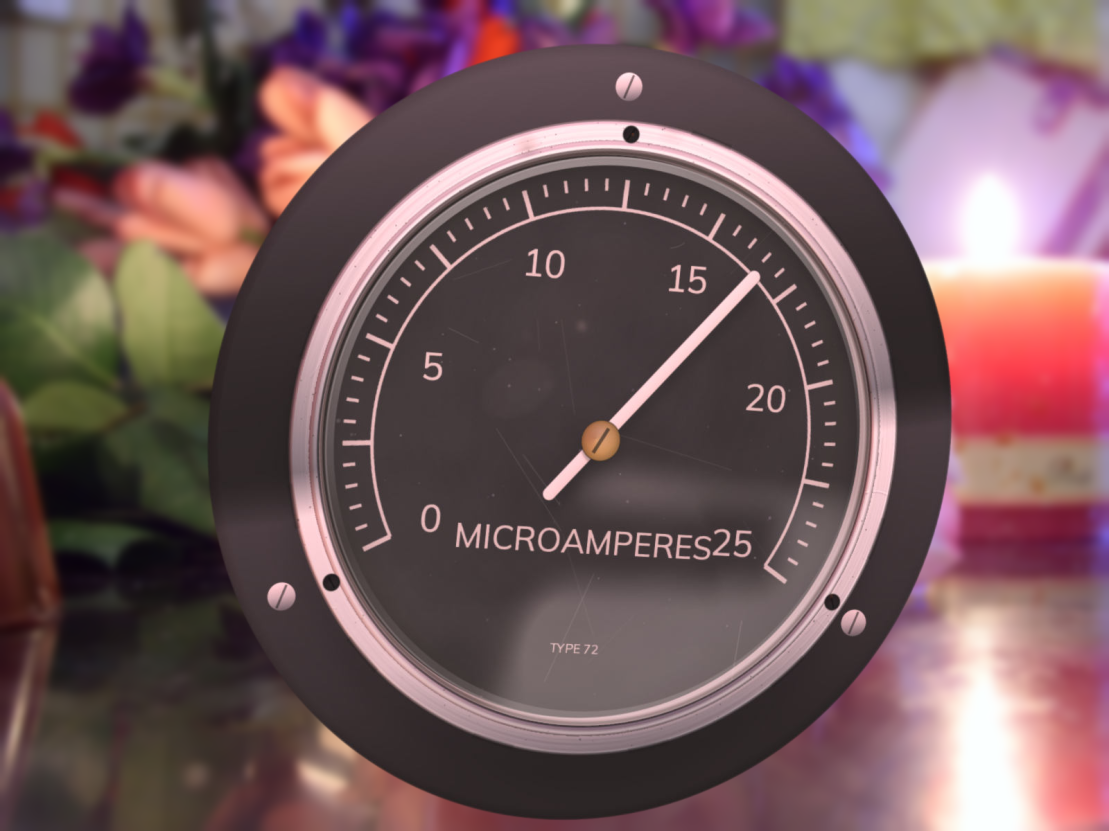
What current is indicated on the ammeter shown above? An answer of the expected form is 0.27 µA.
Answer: 16.5 µA
